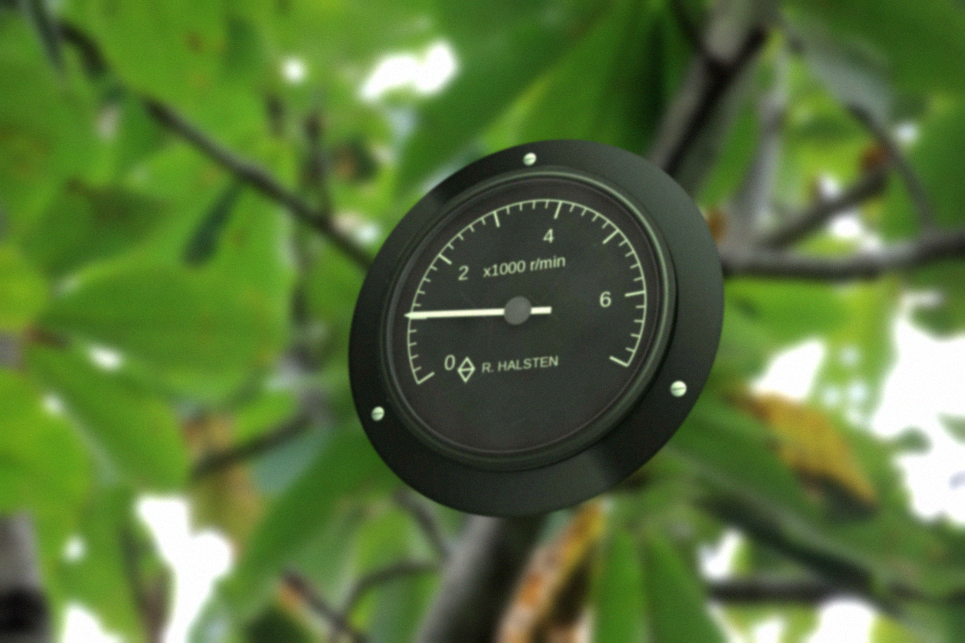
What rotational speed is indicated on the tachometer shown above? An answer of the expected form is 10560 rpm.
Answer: 1000 rpm
